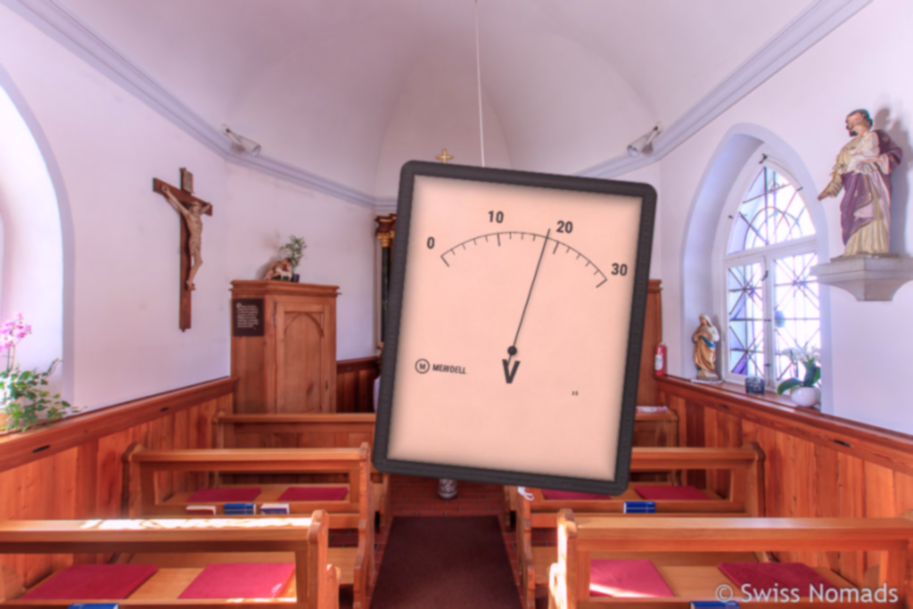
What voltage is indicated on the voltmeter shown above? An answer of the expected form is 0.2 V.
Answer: 18 V
